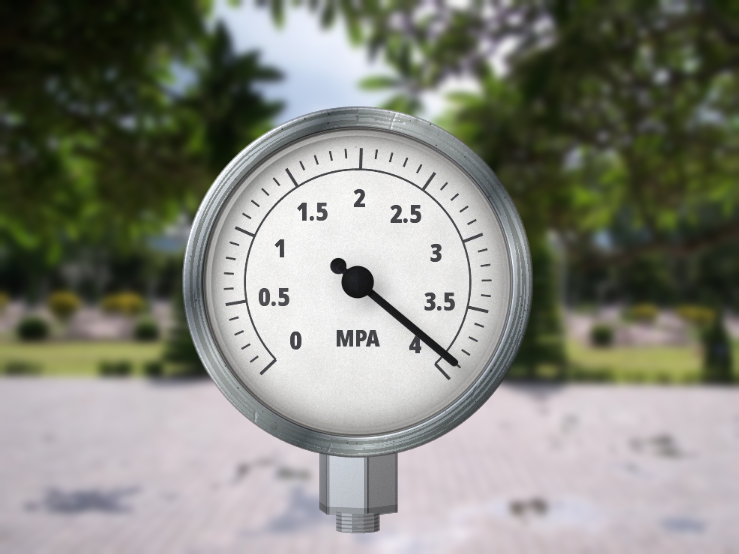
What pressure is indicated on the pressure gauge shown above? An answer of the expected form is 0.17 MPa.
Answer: 3.9 MPa
